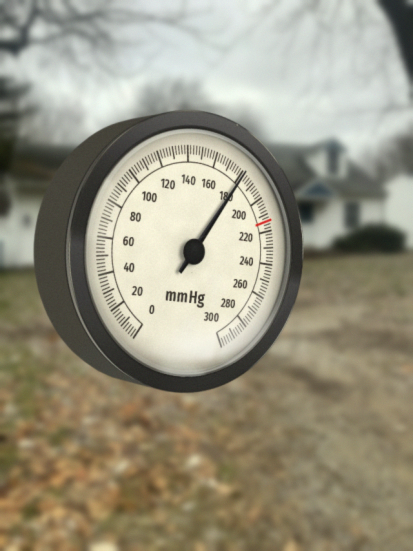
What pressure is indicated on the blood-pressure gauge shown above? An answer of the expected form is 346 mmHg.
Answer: 180 mmHg
